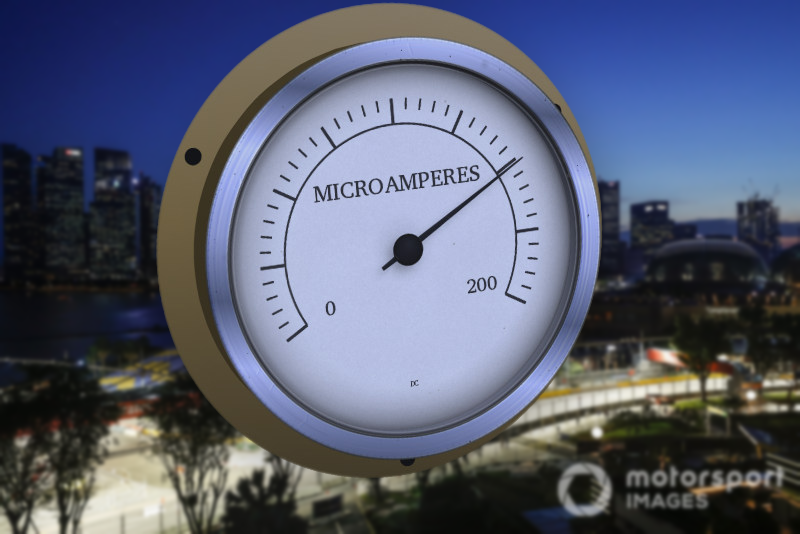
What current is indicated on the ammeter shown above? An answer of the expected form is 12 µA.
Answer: 150 µA
